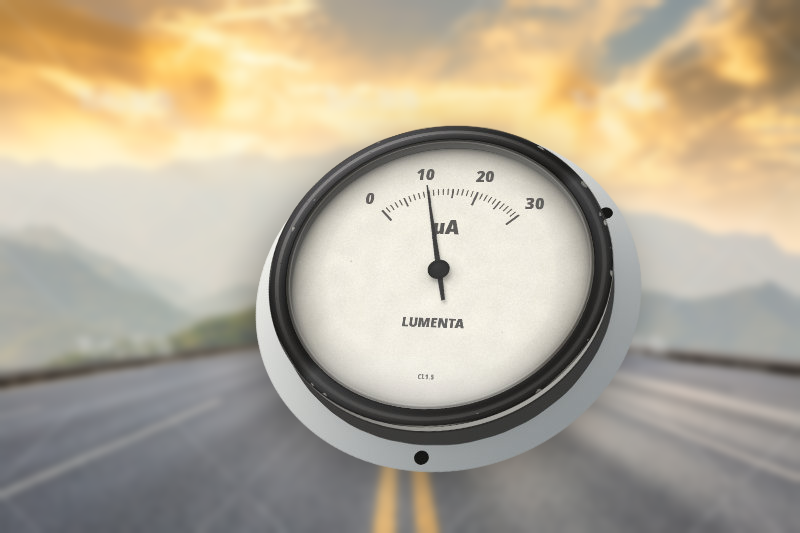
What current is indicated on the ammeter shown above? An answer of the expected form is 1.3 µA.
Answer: 10 µA
